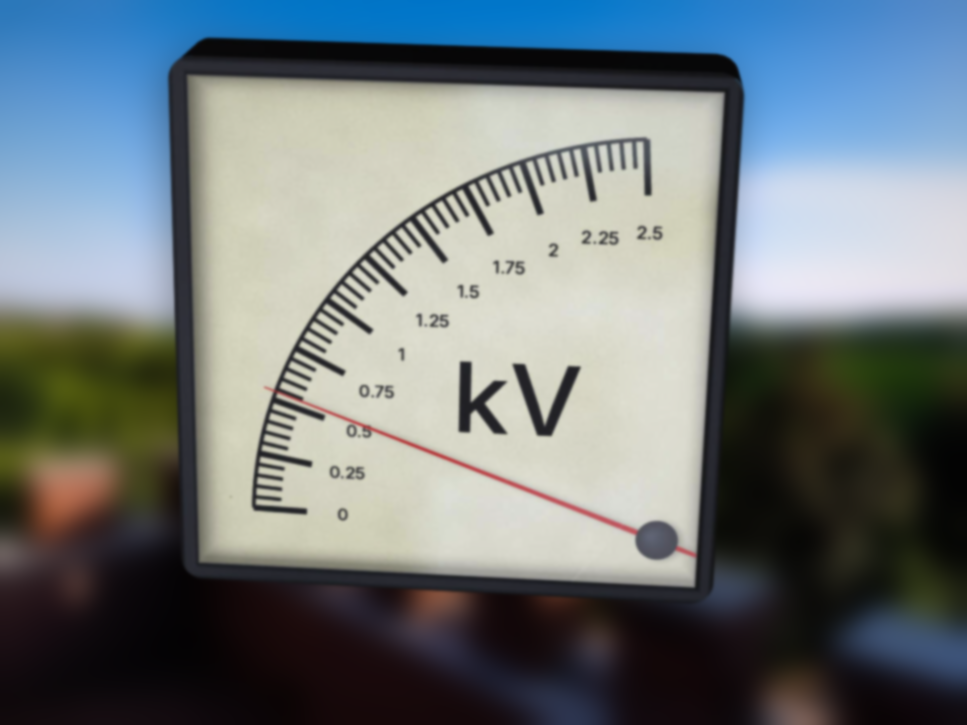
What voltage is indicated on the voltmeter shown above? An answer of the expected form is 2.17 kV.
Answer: 0.55 kV
